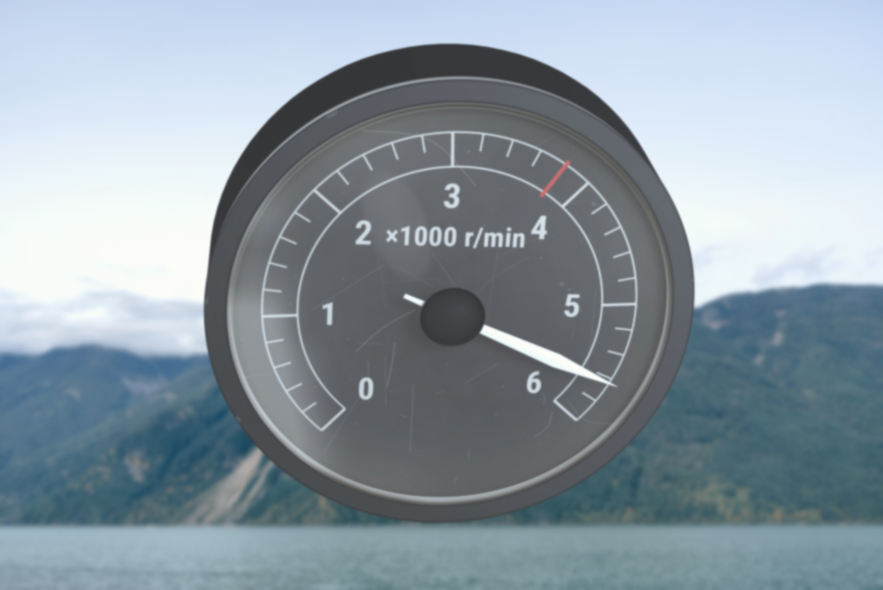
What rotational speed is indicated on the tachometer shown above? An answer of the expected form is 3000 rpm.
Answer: 5600 rpm
